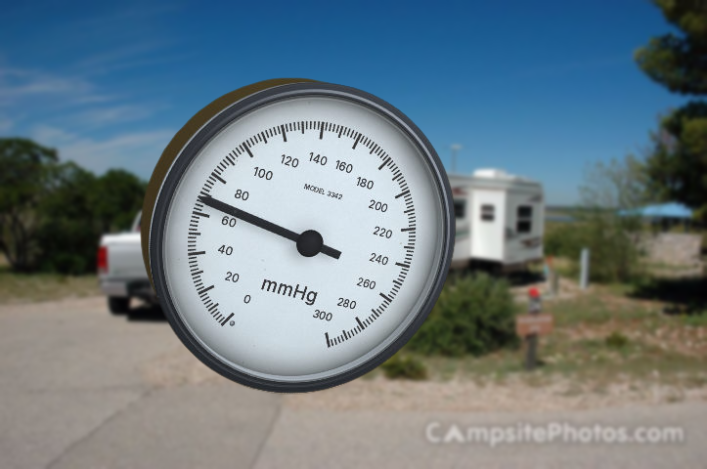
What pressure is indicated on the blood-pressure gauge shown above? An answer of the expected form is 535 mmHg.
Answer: 68 mmHg
